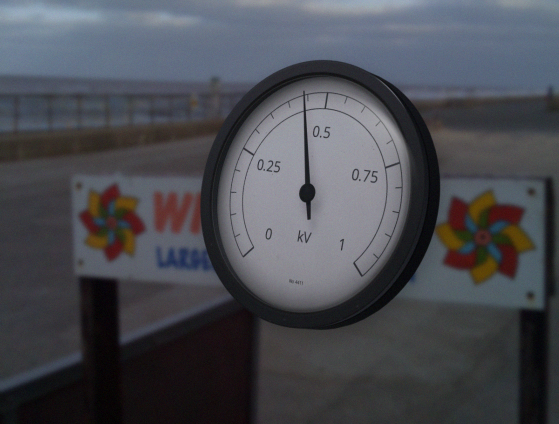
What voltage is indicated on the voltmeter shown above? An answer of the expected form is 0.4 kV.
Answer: 0.45 kV
